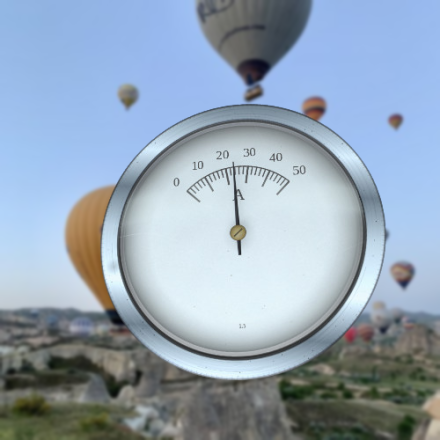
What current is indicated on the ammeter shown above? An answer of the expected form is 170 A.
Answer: 24 A
